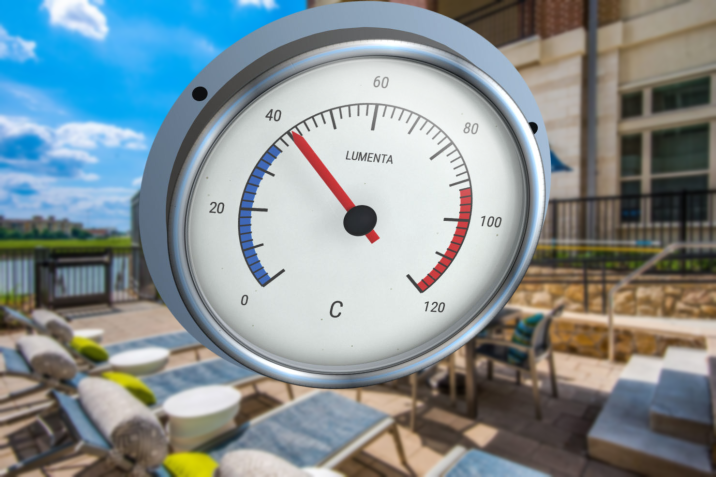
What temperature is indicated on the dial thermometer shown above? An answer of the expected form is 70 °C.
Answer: 41 °C
